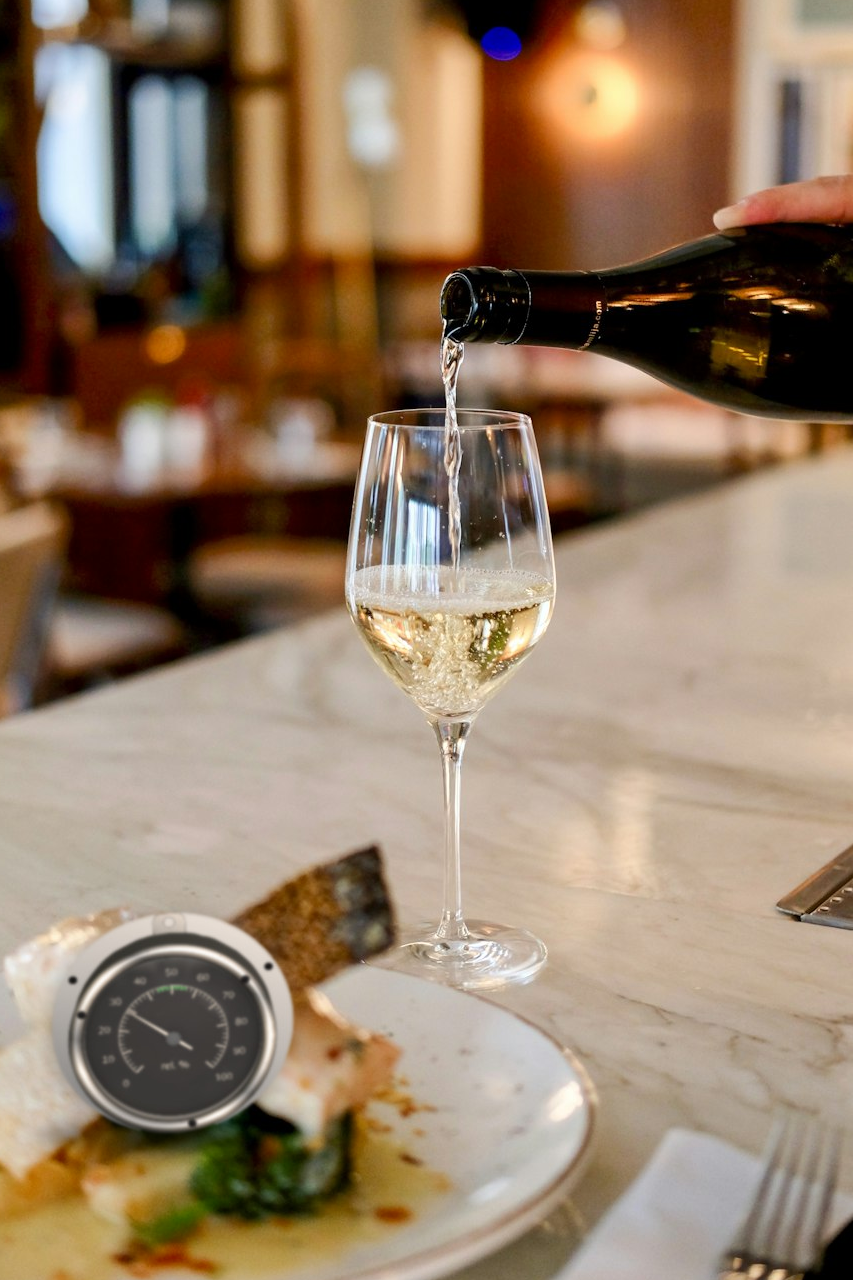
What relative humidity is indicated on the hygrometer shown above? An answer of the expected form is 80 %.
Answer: 30 %
